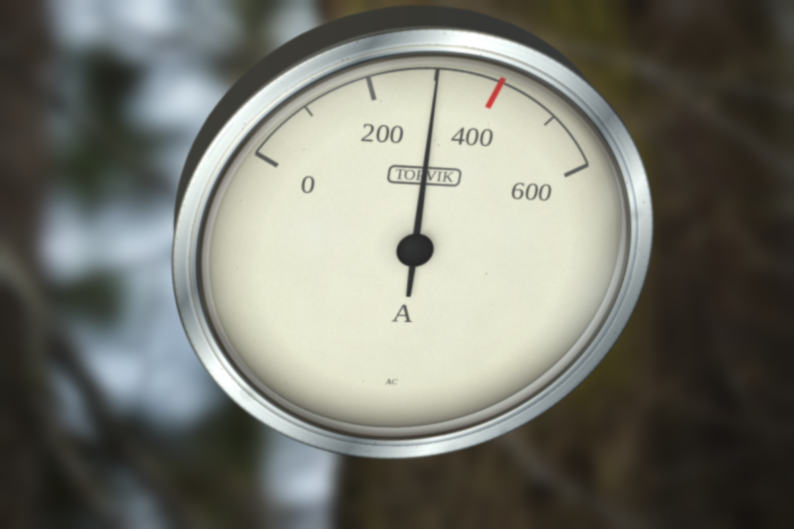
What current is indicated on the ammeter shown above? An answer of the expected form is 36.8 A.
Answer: 300 A
